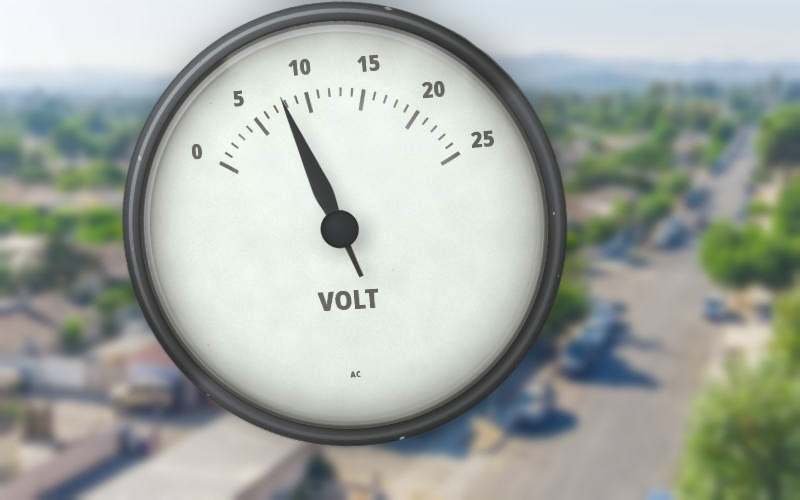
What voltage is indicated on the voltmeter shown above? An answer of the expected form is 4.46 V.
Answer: 8 V
